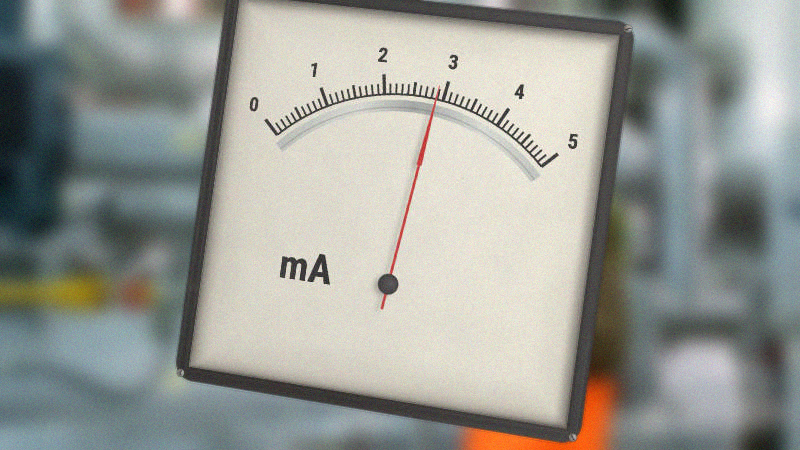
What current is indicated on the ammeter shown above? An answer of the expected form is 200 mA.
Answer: 2.9 mA
